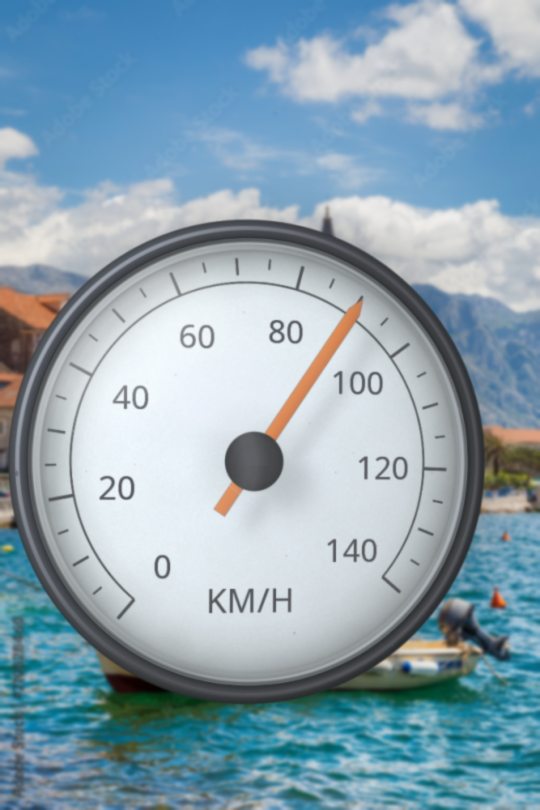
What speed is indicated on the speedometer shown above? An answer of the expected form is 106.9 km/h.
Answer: 90 km/h
